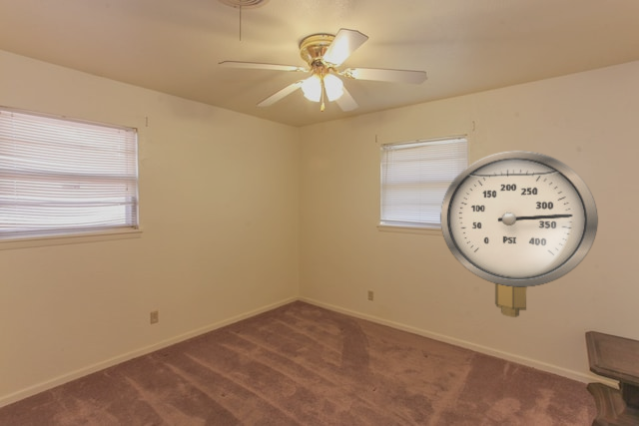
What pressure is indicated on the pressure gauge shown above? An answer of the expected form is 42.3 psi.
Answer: 330 psi
